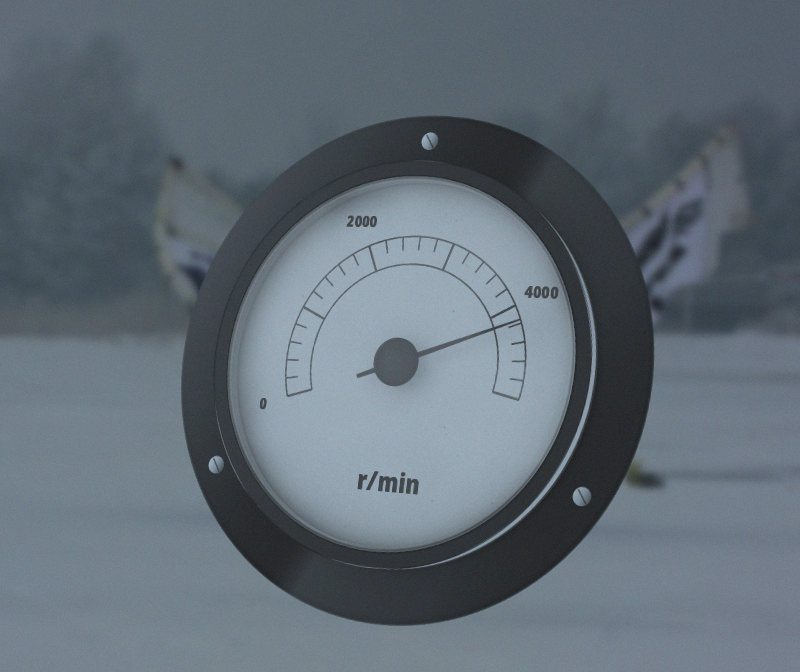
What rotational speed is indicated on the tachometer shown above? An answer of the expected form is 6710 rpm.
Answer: 4200 rpm
